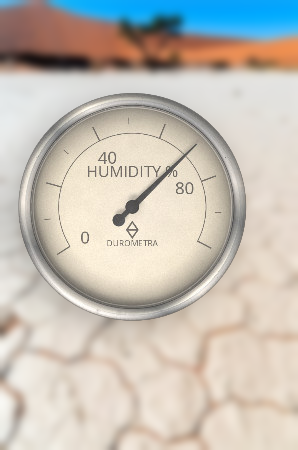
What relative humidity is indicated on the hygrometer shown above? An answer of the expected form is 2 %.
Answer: 70 %
